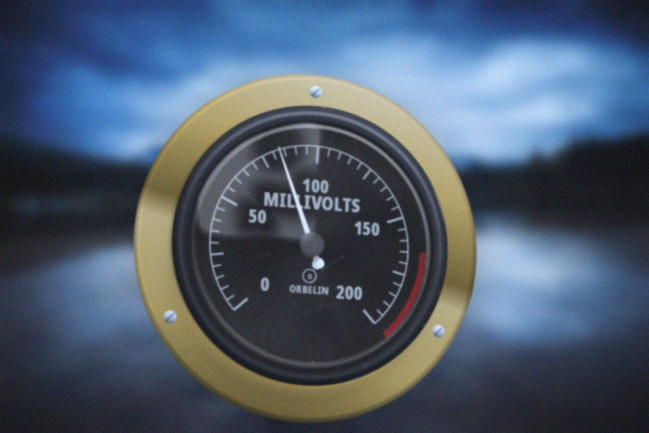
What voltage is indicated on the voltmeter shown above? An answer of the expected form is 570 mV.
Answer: 82.5 mV
